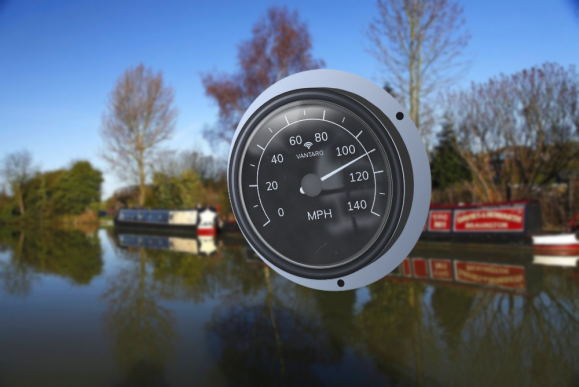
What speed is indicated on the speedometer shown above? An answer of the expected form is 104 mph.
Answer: 110 mph
